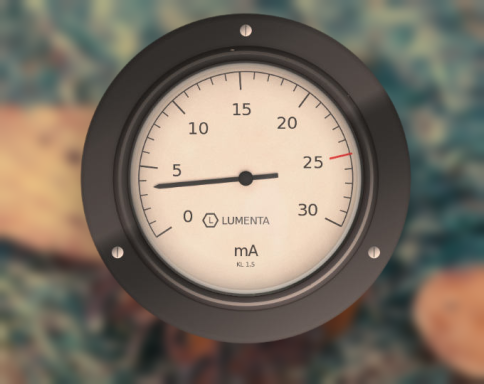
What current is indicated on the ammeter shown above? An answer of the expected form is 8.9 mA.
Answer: 3.5 mA
